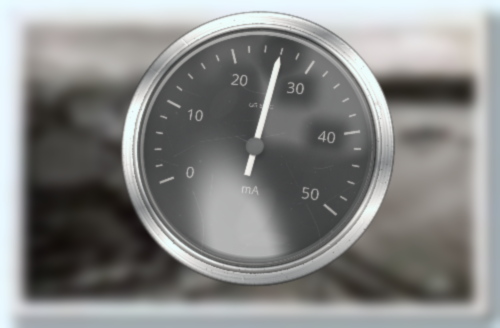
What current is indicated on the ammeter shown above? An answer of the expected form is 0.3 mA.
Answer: 26 mA
